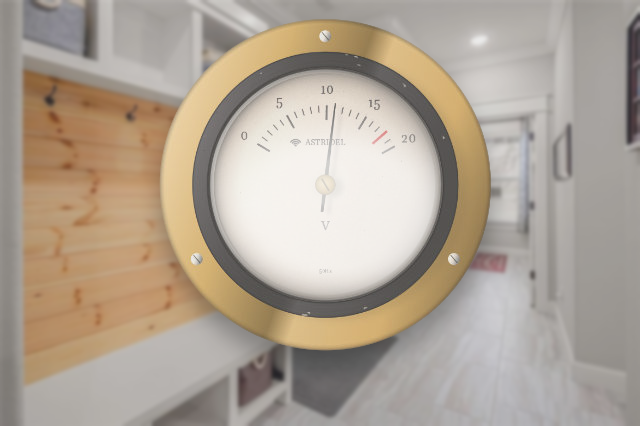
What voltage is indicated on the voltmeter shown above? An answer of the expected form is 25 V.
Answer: 11 V
